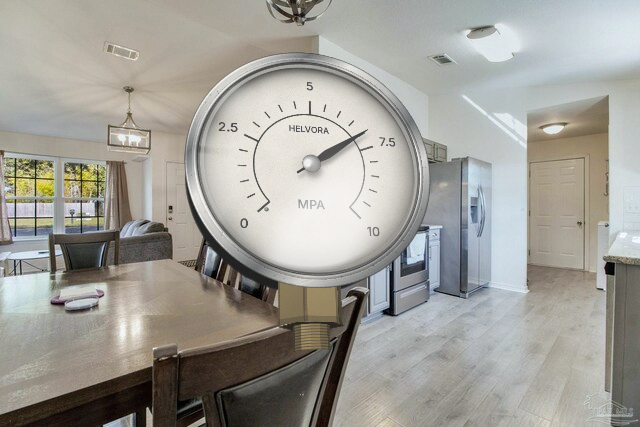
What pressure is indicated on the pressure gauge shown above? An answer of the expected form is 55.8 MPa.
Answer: 7 MPa
